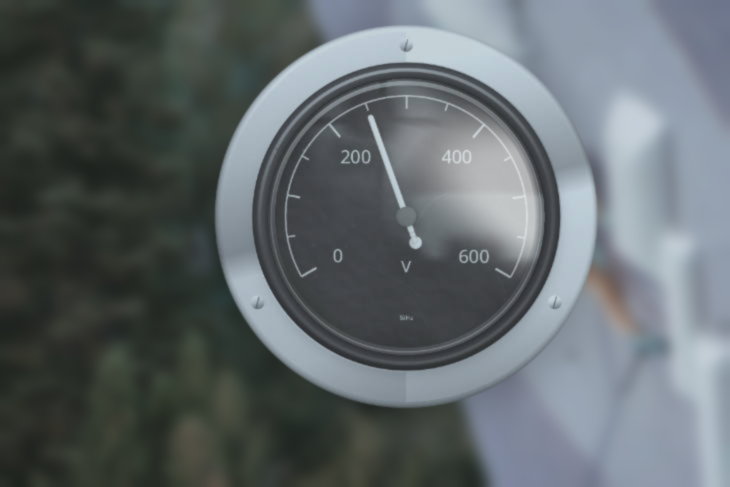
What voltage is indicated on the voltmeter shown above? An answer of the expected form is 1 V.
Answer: 250 V
